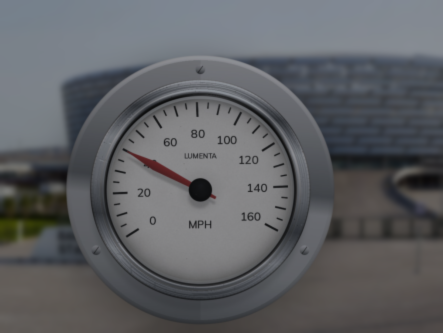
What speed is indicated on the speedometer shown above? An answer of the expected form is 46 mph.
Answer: 40 mph
